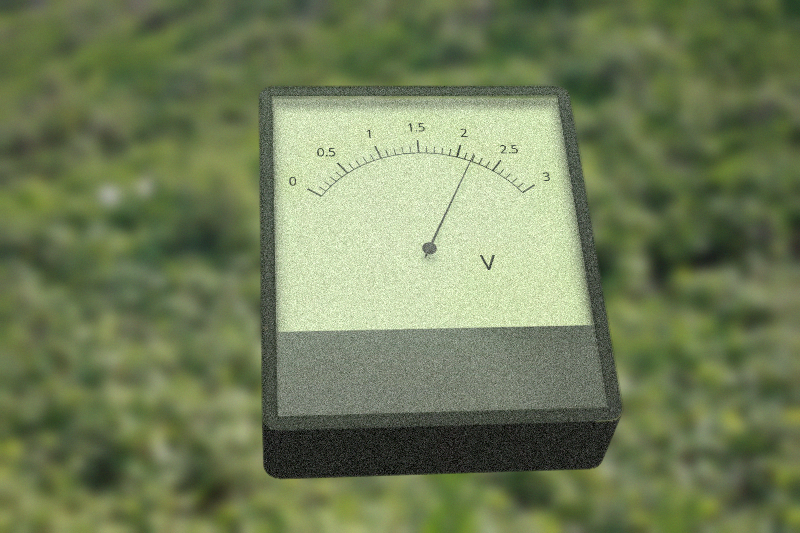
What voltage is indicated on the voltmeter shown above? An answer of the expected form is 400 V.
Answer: 2.2 V
